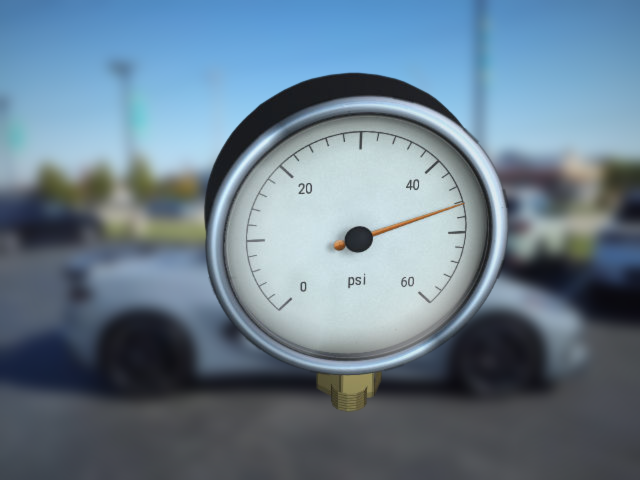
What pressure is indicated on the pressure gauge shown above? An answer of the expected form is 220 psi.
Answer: 46 psi
